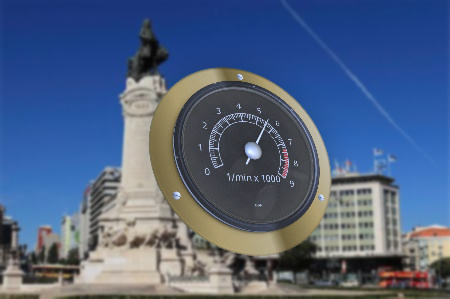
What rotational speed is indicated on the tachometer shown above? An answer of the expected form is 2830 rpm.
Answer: 5500 rpm
